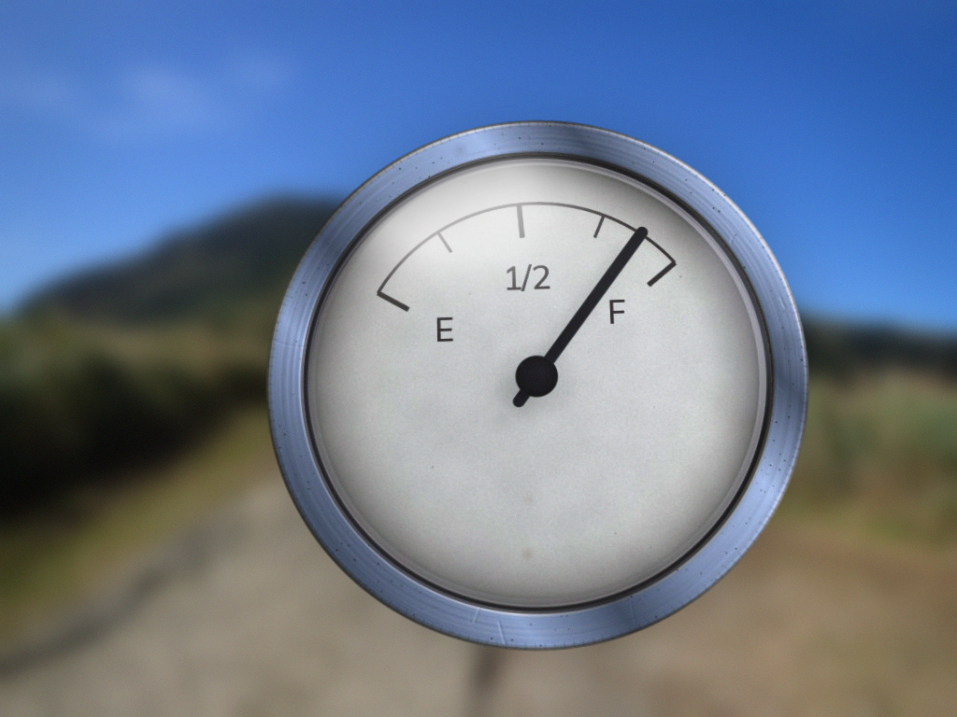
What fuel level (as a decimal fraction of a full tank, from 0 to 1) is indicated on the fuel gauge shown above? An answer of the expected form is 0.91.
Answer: 0.875
